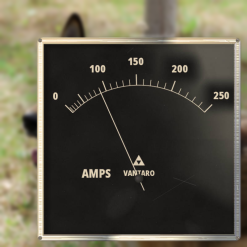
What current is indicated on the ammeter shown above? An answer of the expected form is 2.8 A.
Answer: 90 A
